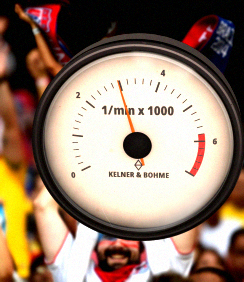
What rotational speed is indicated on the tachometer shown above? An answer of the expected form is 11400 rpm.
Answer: 3000 rpm
